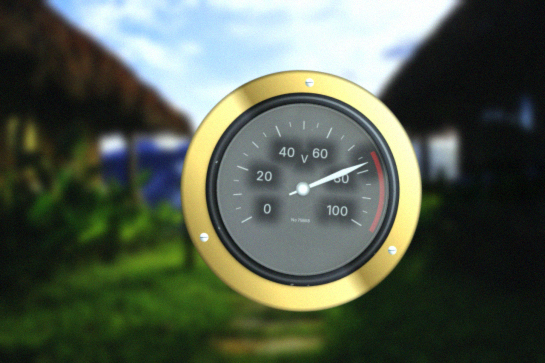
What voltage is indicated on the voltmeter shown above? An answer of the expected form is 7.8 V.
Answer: 77.5 V
